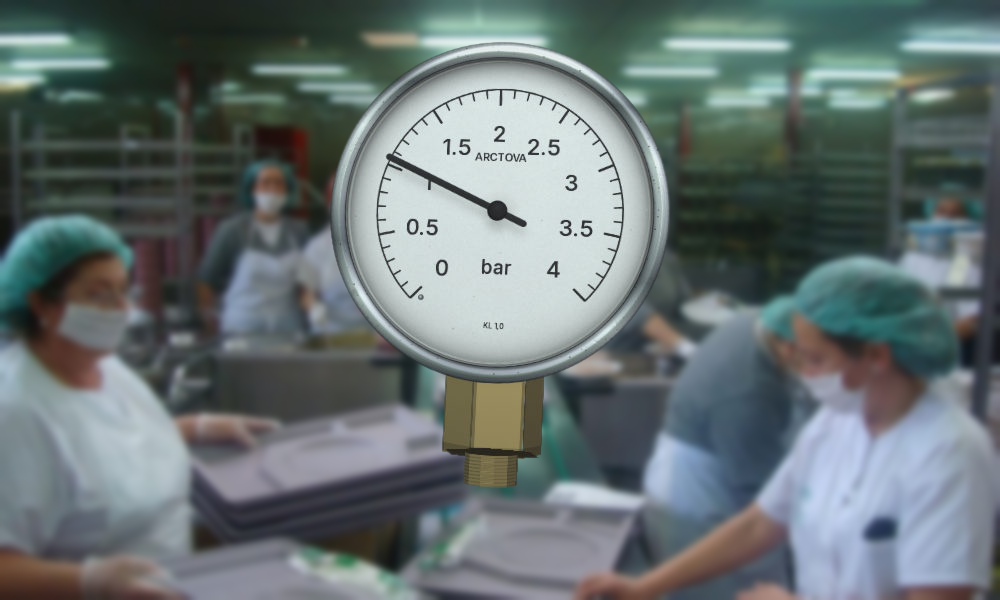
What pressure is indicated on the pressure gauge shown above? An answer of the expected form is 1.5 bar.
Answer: 1.05 bar
